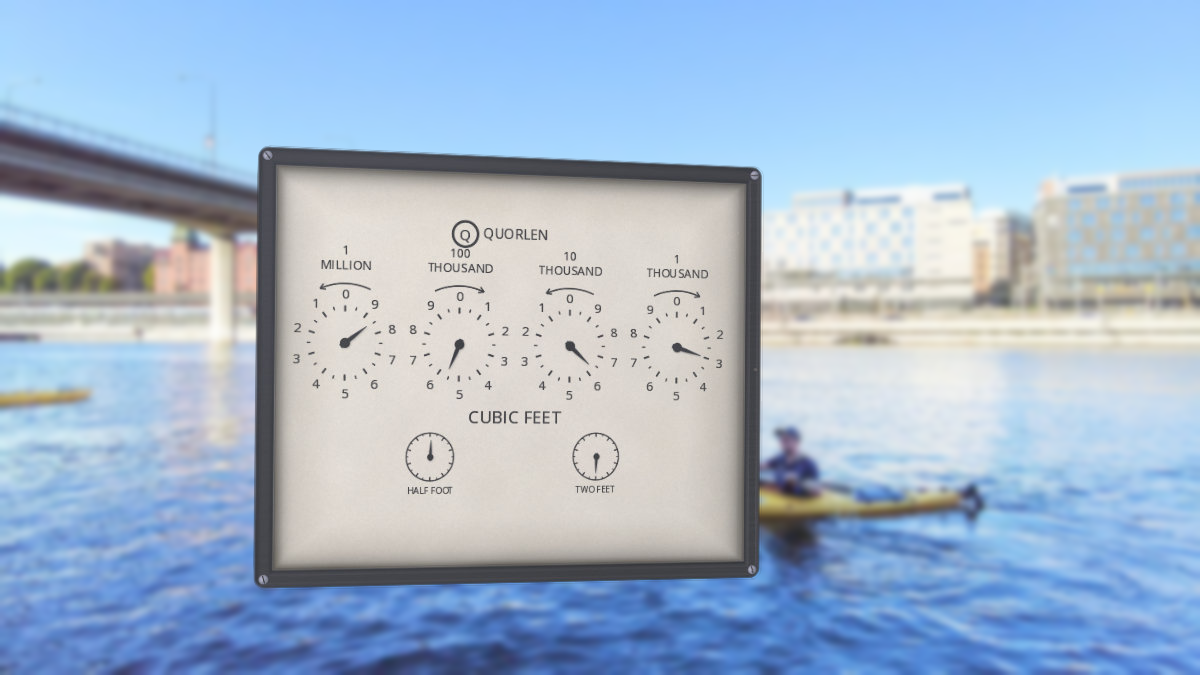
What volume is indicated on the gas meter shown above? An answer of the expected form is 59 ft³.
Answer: 856300 ft³
